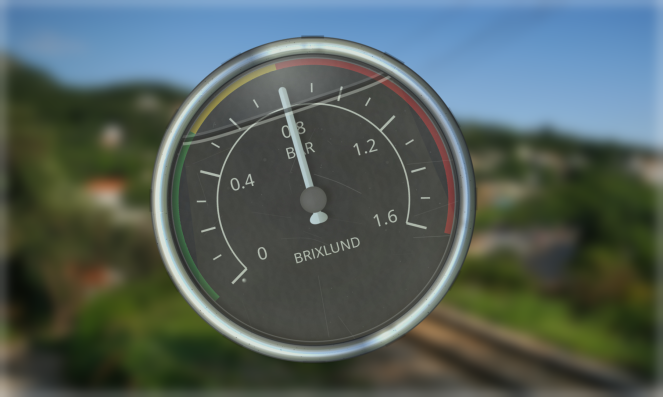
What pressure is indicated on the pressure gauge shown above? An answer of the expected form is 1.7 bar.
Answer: 0.8 bar
